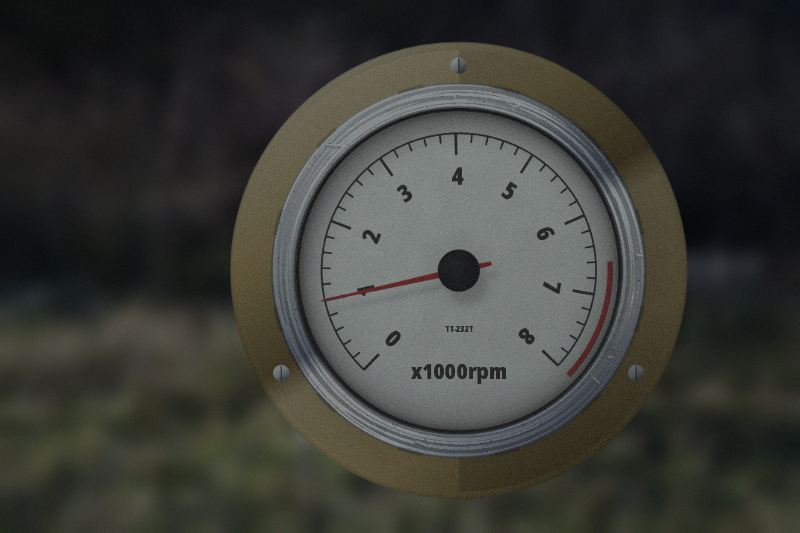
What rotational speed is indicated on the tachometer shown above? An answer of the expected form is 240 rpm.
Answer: 1000 rpm
